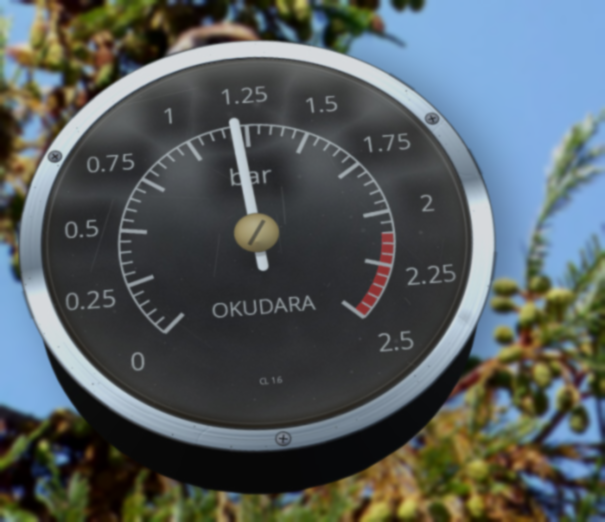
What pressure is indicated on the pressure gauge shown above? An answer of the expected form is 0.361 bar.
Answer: 1.2 bar
